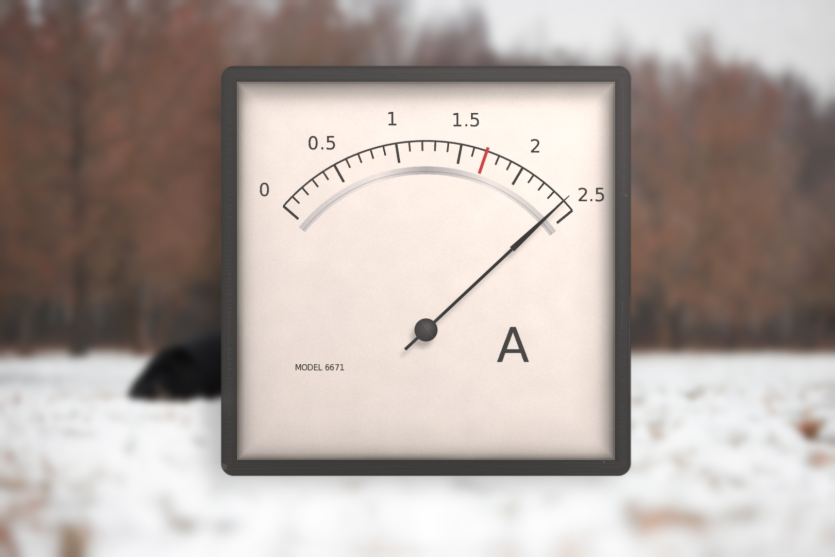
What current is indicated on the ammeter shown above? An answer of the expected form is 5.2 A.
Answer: 2.4 A
